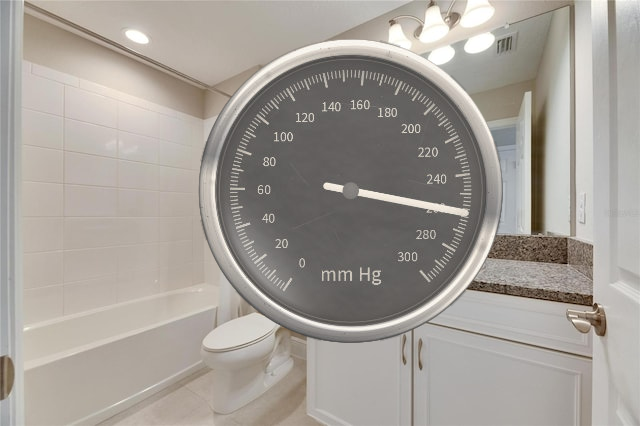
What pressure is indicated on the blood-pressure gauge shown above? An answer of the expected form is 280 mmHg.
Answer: 260 mmHg
